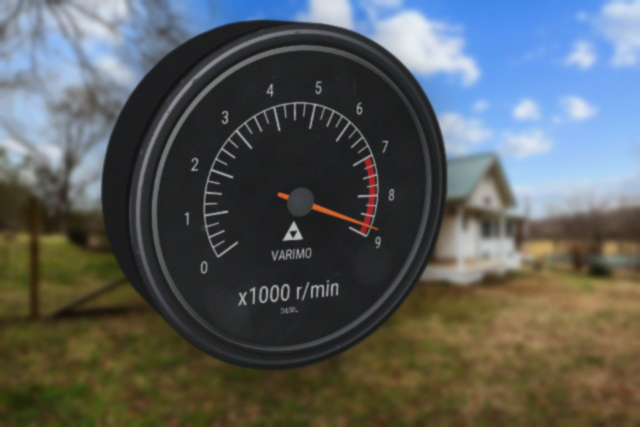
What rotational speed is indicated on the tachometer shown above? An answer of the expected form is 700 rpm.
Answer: 8750 rpm
